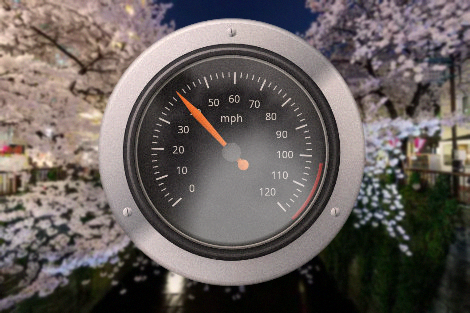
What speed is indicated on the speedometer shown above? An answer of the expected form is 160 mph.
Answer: 40 mph
